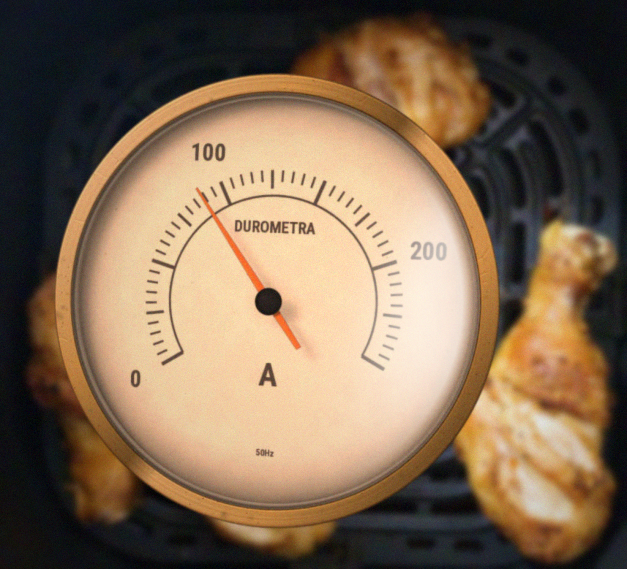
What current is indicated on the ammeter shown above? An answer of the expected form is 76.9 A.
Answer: 90 A
